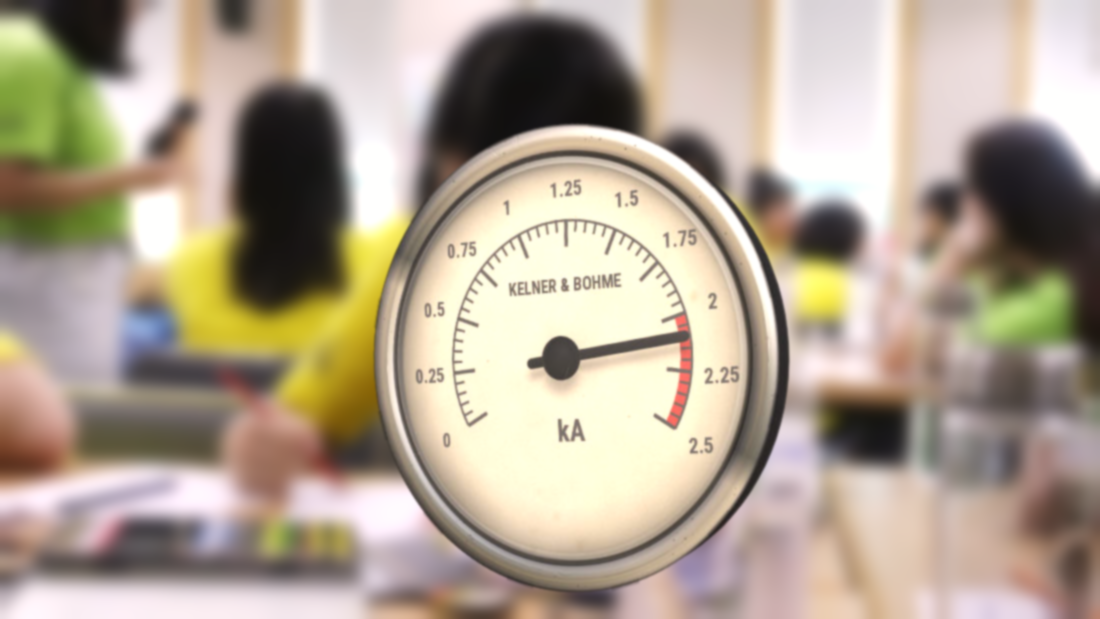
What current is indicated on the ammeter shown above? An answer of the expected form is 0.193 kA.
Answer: 2.1 kA
